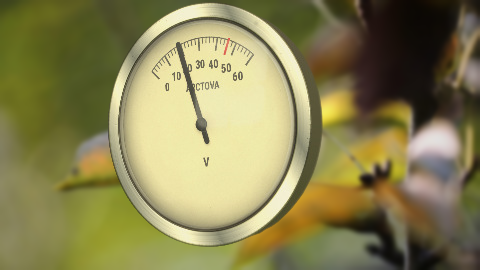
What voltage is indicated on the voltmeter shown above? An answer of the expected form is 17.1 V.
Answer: 20 V
